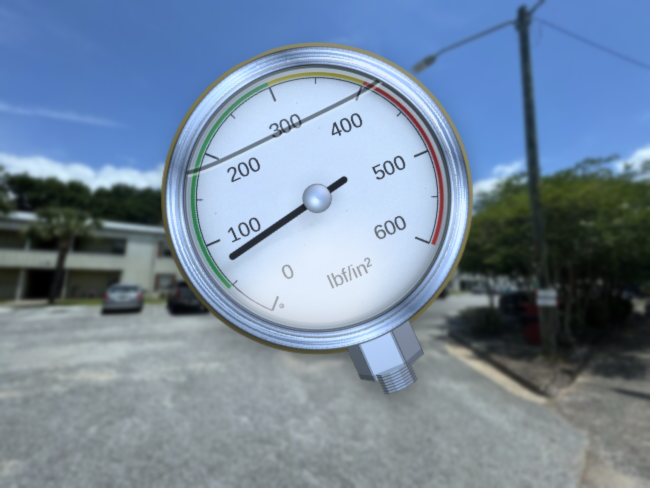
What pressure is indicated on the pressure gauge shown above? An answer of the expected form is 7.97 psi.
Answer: 75 psi
